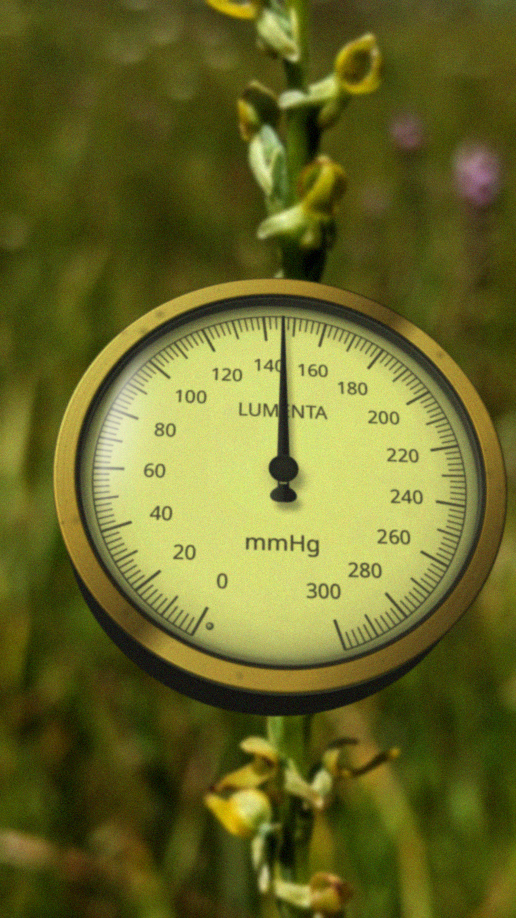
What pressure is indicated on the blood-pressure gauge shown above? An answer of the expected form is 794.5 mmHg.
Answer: 146 mmHg
